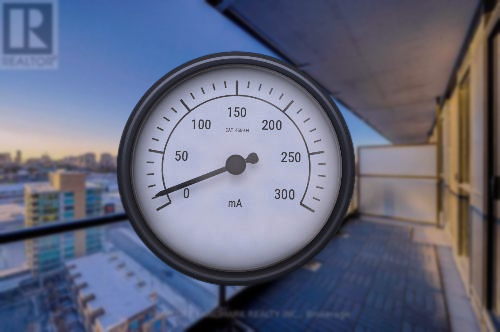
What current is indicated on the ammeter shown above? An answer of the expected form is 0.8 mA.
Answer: 10 mA
